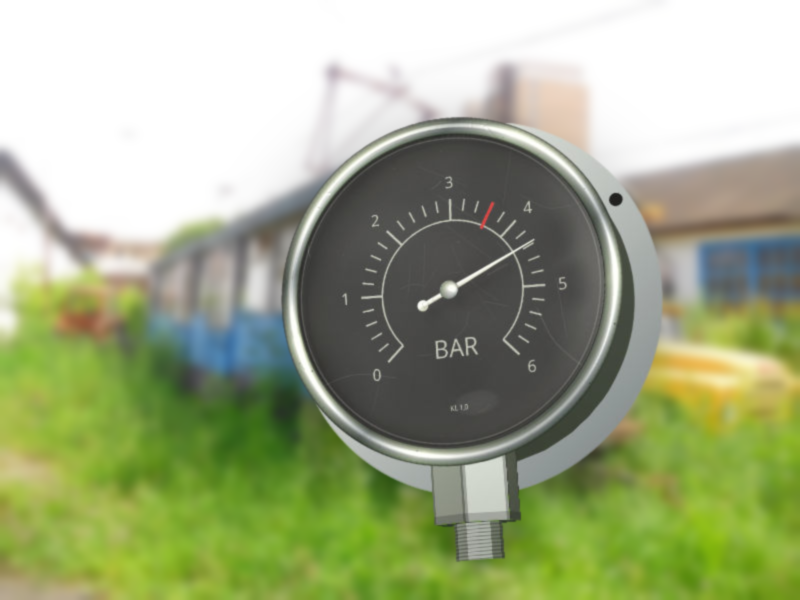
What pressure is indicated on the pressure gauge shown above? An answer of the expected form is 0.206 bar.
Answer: 4.4 bar
